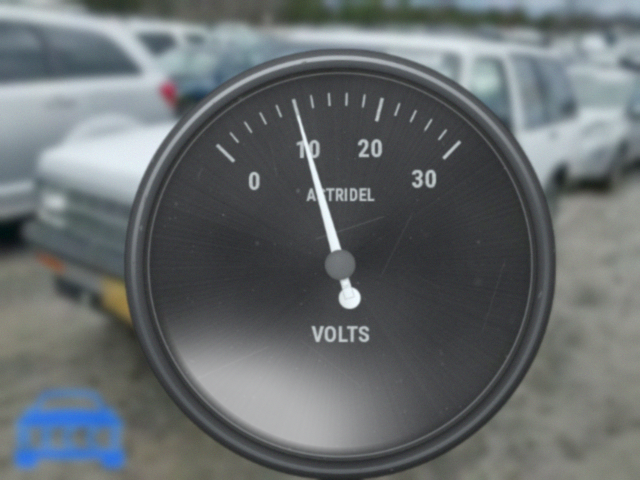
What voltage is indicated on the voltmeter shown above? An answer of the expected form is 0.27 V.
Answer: 10 V
